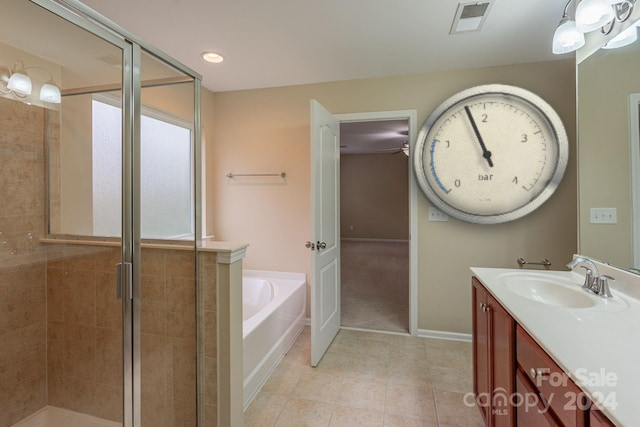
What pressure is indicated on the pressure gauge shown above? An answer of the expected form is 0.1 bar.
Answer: 1.7 bar
